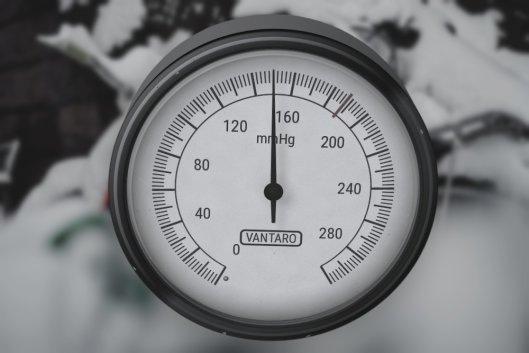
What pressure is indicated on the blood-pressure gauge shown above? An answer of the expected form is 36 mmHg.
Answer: 150 mmHg
